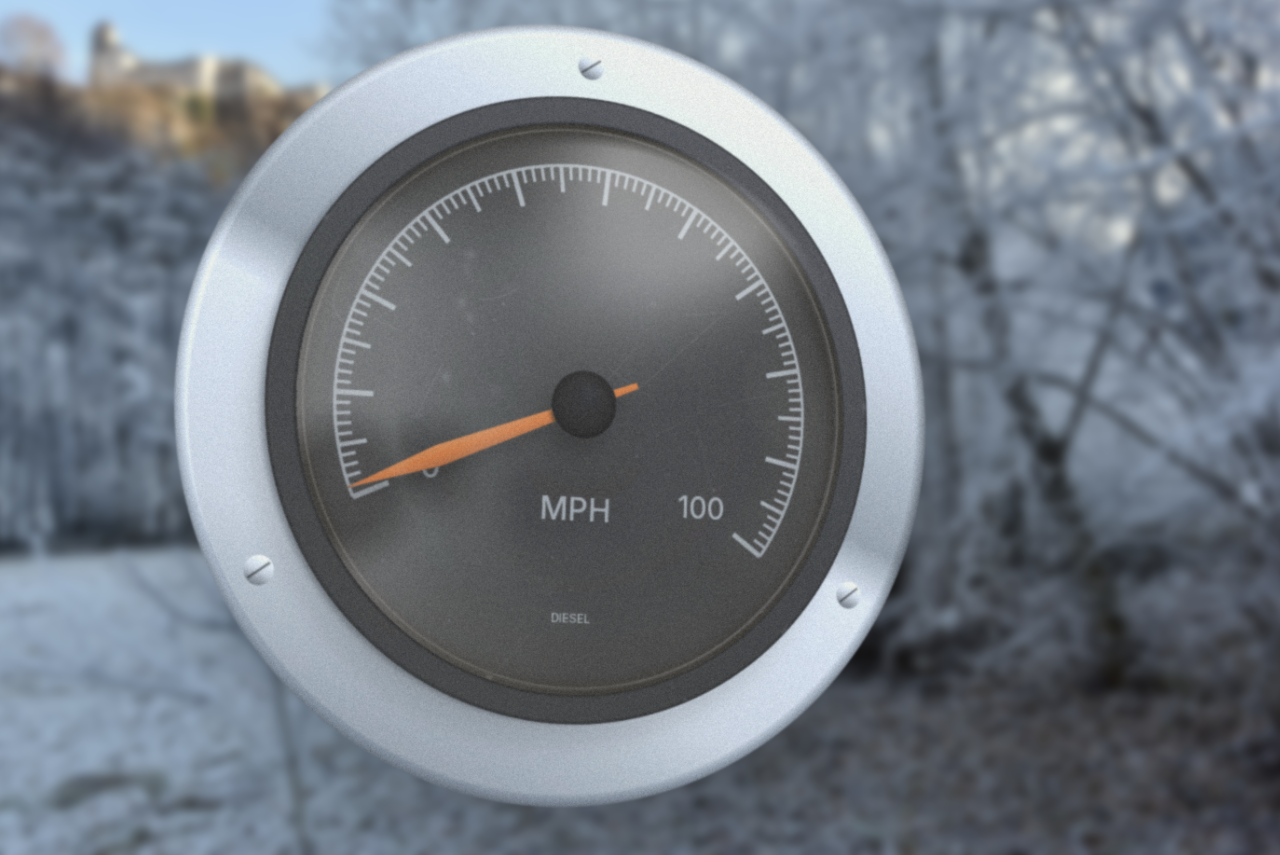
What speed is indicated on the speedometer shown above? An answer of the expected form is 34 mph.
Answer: 1 mph
